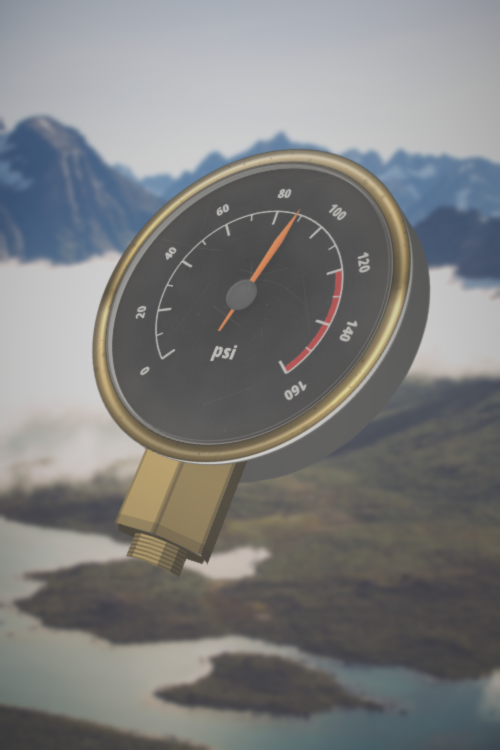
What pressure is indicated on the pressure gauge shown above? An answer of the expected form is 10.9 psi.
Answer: 90 psi
